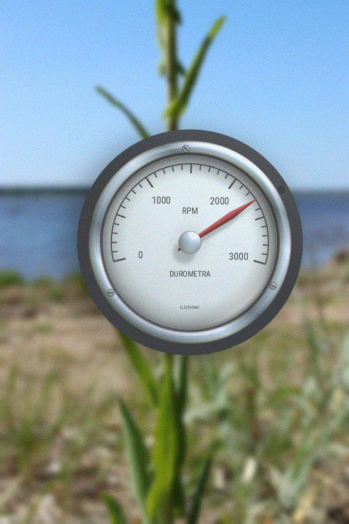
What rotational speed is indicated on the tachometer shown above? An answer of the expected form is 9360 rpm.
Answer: 2300 rpm
